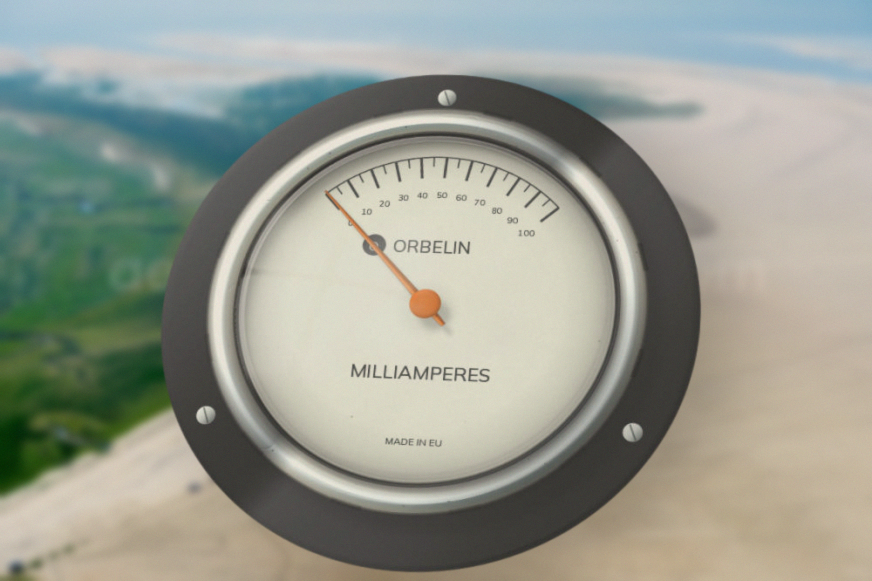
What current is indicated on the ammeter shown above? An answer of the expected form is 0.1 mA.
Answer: 0 mA
